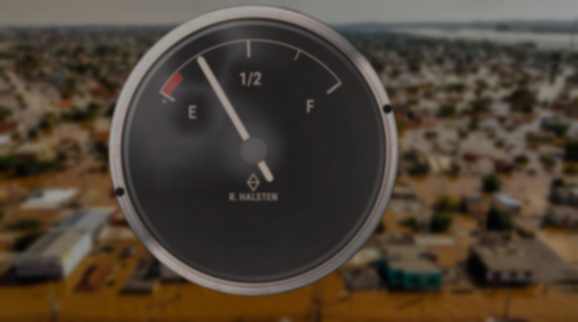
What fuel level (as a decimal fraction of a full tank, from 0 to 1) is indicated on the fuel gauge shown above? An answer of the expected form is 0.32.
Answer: 0.25
